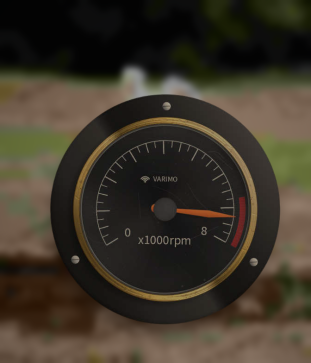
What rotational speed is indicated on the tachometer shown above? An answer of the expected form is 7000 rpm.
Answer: 7250 rpm
